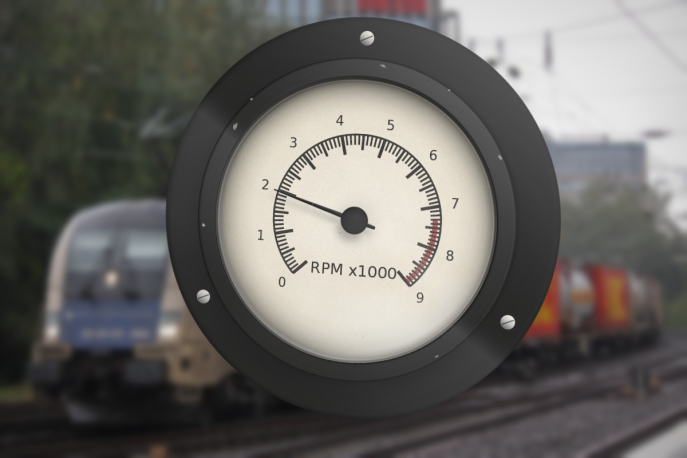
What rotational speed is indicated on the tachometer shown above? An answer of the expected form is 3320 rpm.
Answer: 2000 rpm
